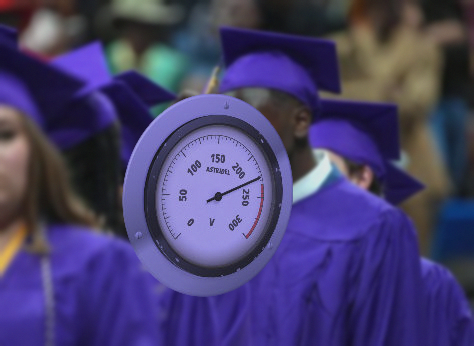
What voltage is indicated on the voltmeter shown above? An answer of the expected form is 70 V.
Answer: 225 V
